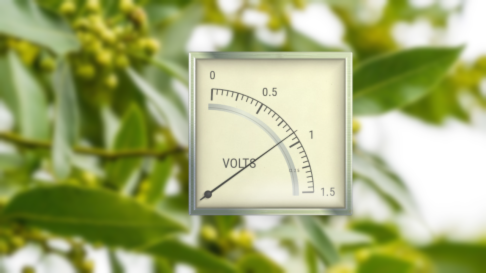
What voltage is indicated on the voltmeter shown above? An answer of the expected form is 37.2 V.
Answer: 0.9 V
